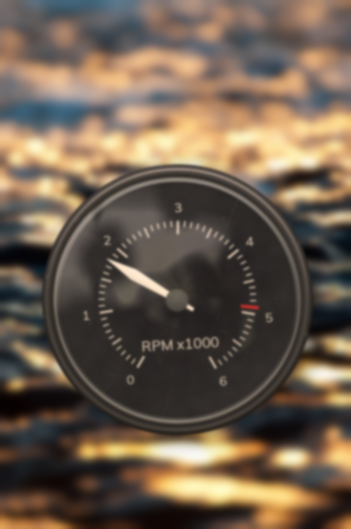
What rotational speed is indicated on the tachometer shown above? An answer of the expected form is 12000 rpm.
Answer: 1800 rpm
